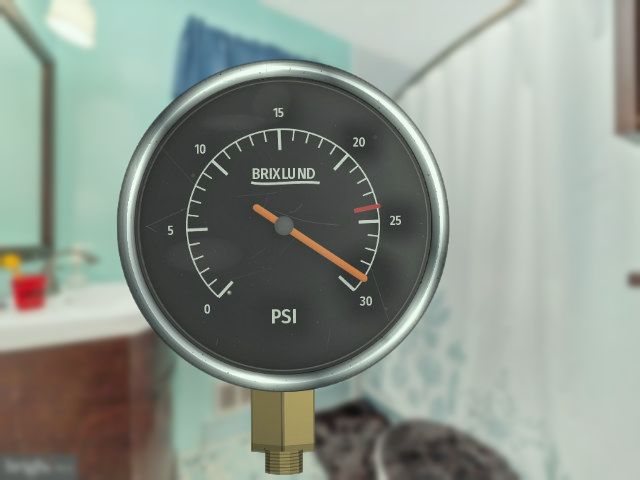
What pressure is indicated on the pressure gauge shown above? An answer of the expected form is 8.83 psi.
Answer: 29 psi
